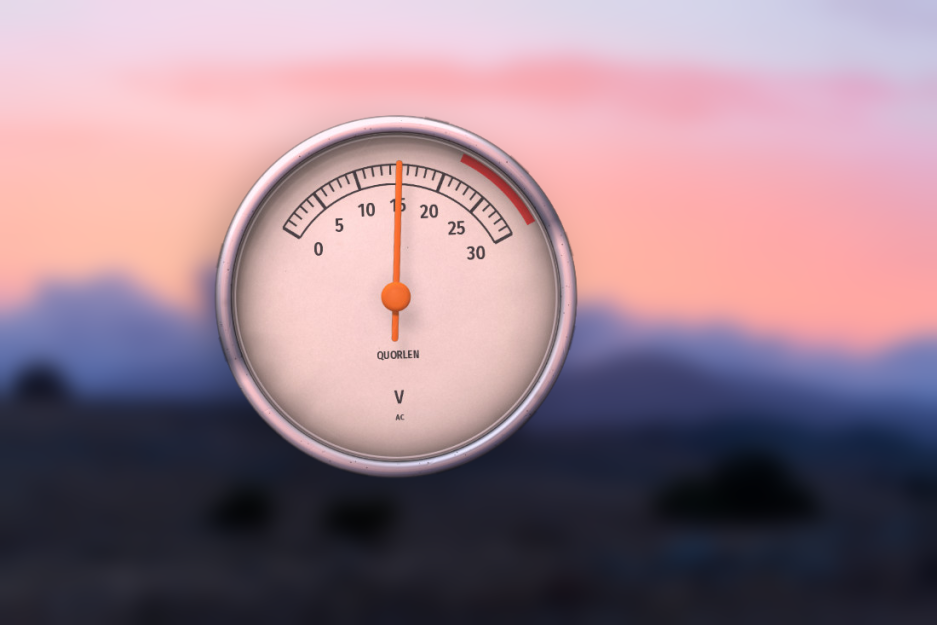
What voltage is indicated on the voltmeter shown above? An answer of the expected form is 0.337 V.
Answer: 15 V
